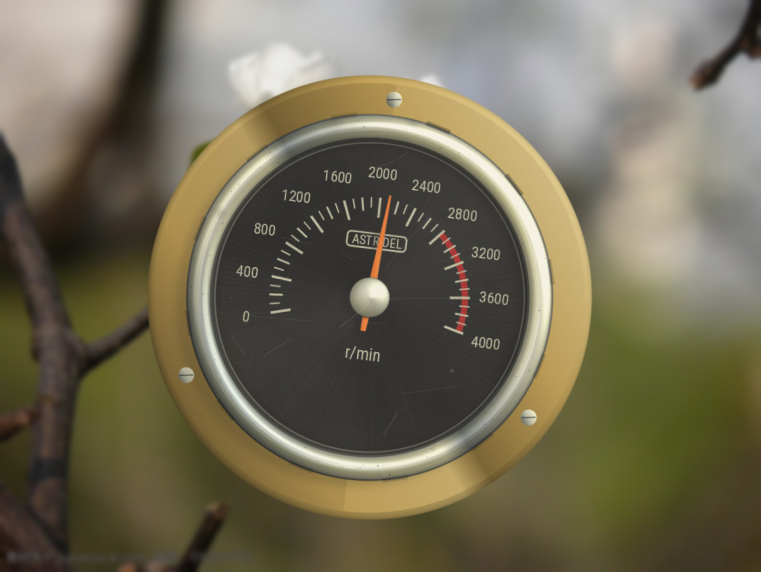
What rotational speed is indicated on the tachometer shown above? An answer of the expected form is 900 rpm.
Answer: 2100 rpm
